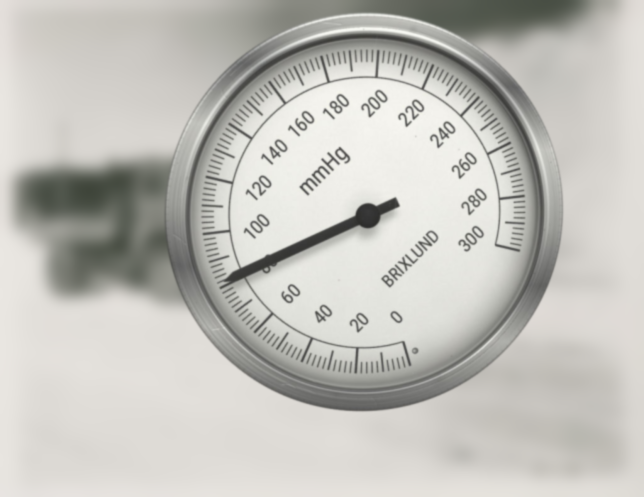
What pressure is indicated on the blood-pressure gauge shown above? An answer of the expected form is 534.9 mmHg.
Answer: 82 mmHg
